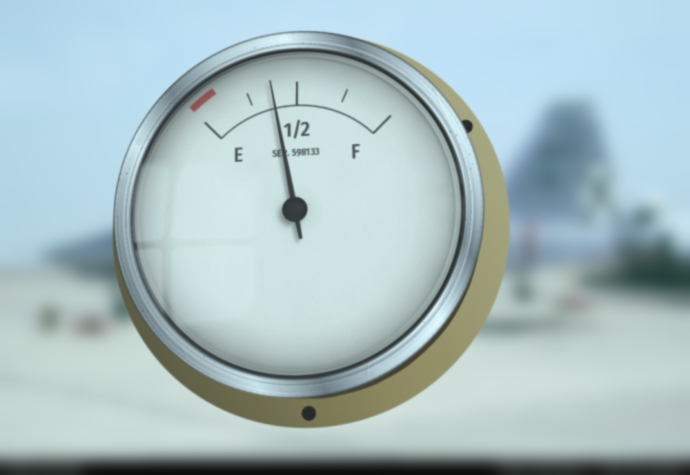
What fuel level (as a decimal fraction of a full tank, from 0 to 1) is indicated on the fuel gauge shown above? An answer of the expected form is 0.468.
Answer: 0.375
